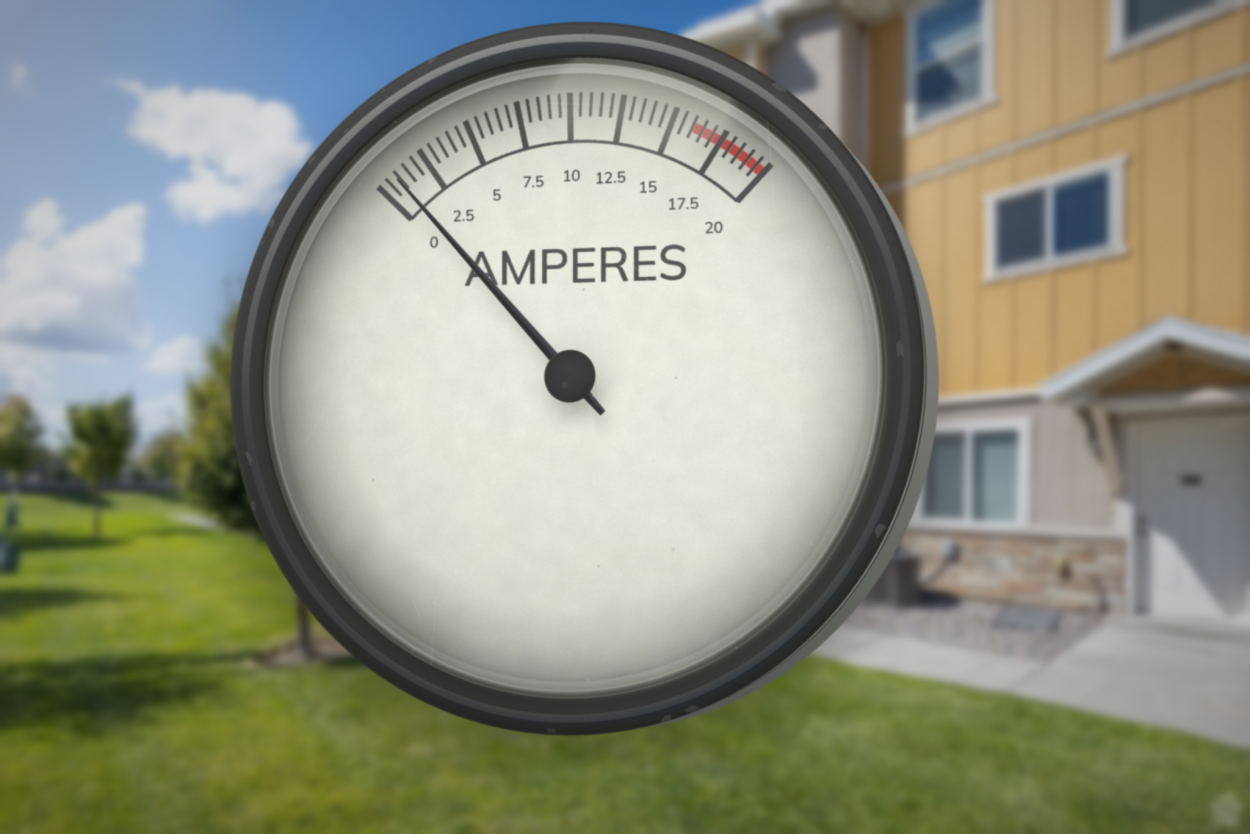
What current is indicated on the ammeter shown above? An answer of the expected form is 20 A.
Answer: 1 A
